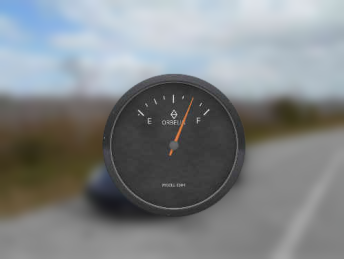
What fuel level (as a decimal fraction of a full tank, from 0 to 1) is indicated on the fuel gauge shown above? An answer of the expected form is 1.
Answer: 0.75
